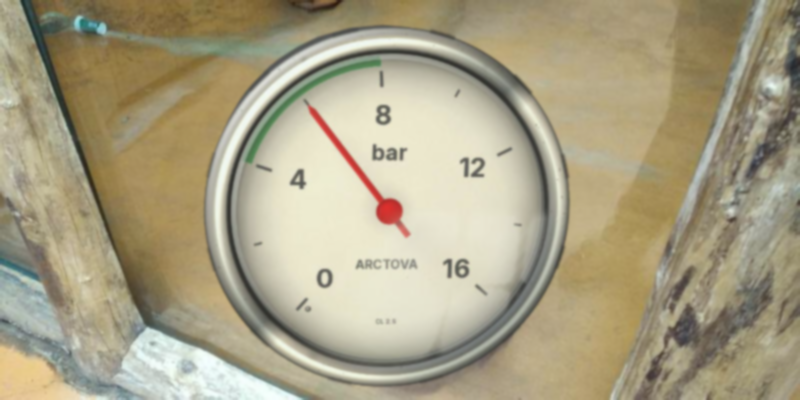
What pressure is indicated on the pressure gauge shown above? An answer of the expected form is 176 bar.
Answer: 6 bar
